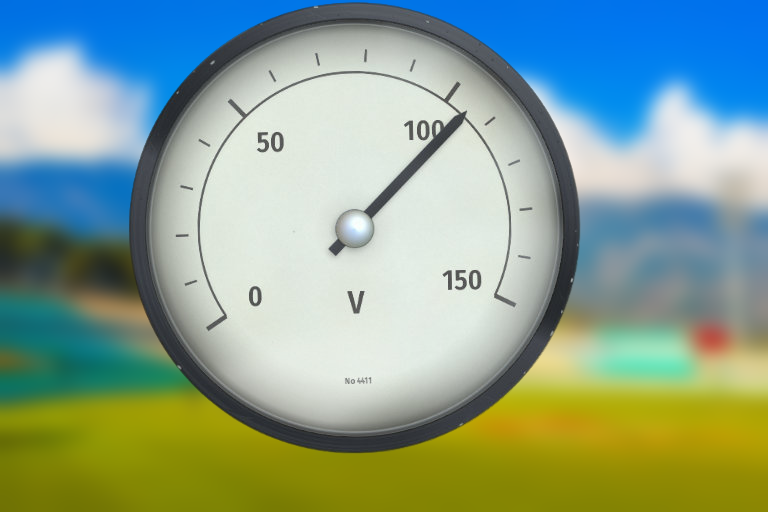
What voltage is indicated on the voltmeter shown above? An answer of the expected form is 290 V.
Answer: 105 V
